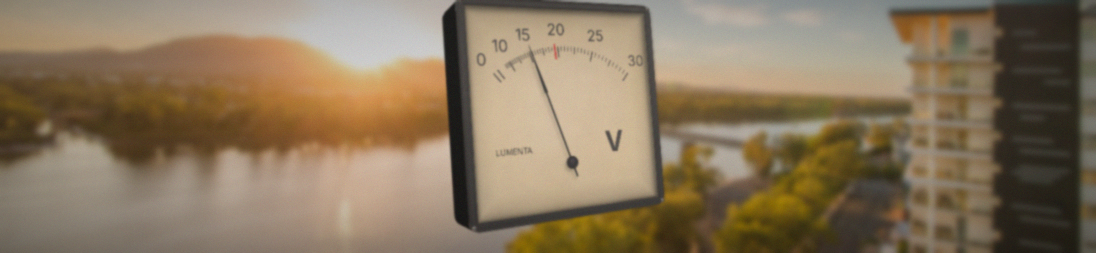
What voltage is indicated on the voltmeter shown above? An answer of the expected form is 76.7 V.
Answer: 15 V
